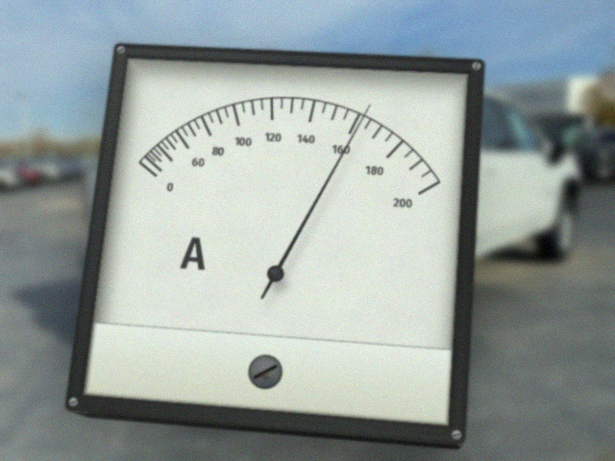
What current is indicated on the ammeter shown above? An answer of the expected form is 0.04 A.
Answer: 162.5 A
